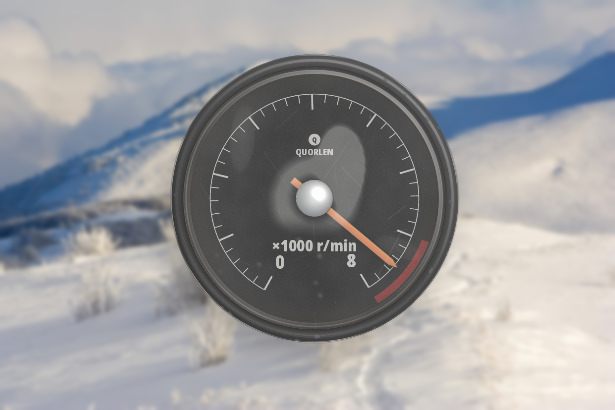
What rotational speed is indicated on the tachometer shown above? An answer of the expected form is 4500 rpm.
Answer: 7500 rpm
